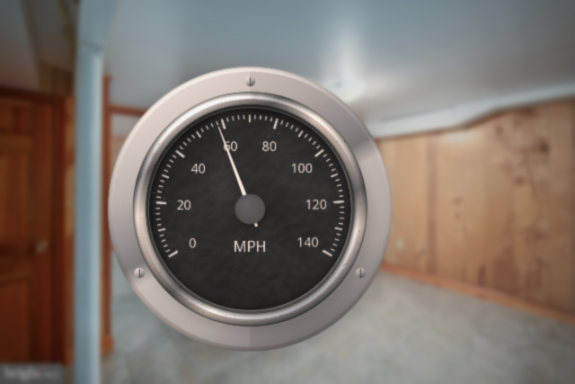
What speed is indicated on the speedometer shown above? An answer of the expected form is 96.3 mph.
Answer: 58 mph
